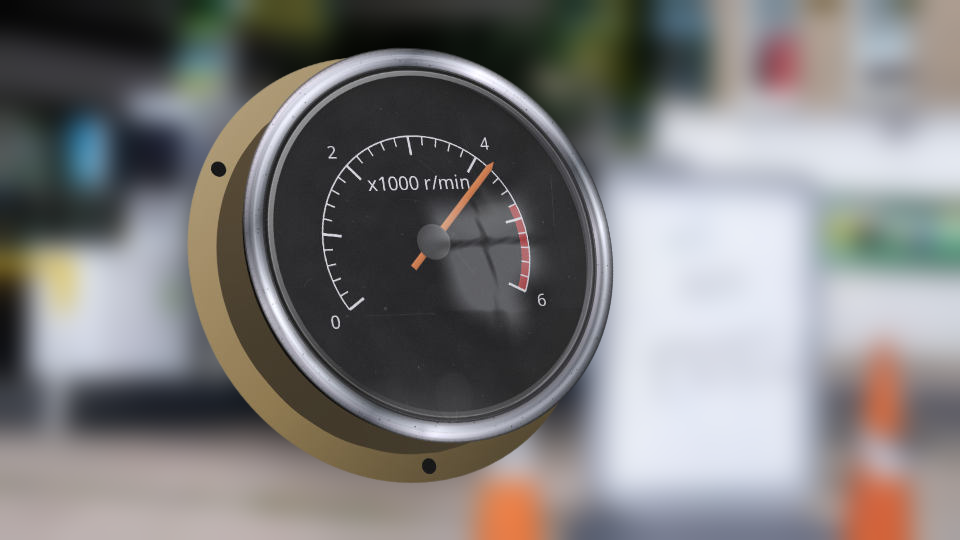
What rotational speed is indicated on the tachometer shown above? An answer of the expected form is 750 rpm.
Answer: 4200 rpm
